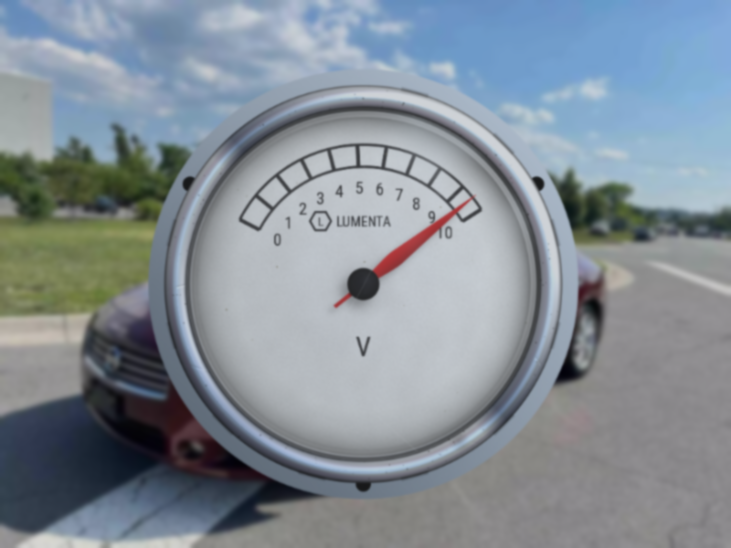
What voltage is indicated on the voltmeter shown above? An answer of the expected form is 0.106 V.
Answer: 9.5 V
